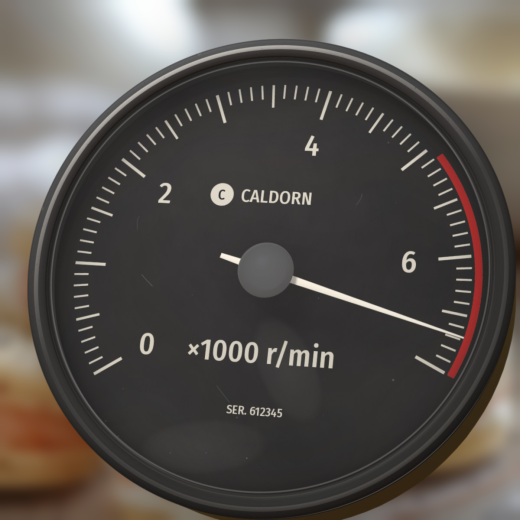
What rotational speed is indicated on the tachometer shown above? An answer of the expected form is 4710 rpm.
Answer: 6700 rpm
